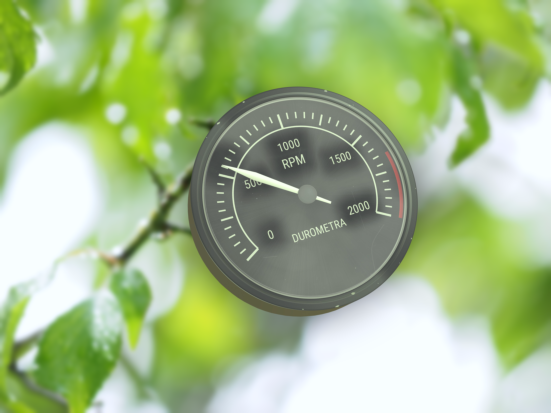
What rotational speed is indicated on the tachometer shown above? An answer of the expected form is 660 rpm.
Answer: 550 rpm
